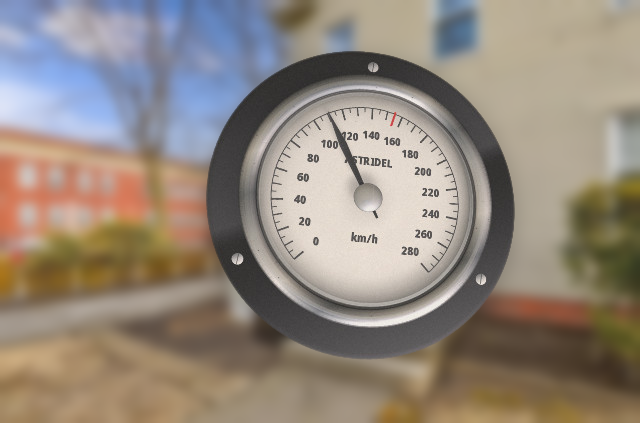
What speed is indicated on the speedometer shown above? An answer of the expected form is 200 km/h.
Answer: 110 km/h
